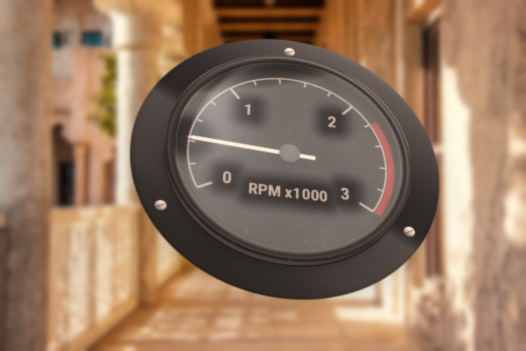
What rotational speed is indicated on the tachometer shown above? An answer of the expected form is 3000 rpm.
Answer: 400 rpm
